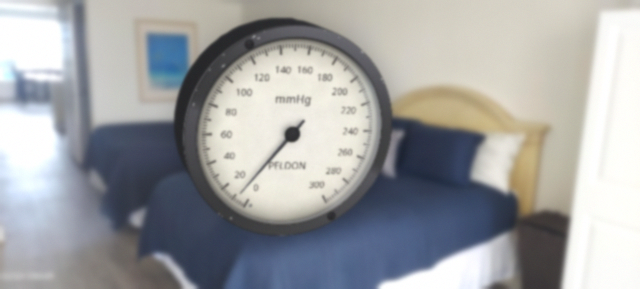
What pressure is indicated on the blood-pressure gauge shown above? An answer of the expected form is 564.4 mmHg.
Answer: 10 mmHg
